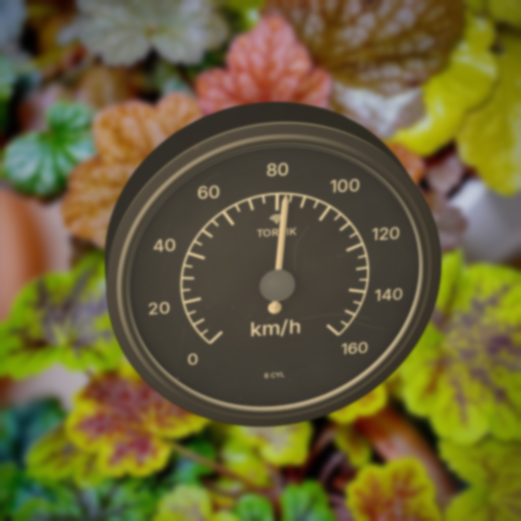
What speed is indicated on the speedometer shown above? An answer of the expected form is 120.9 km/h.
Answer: 82.5 km/h
